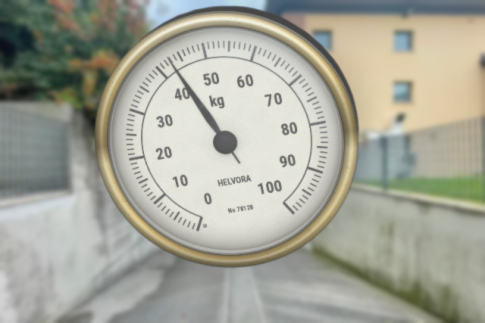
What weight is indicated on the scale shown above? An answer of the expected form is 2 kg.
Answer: 43 kg
